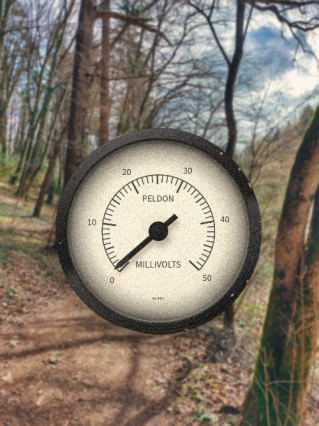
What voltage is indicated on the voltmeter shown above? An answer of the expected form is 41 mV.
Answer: 1 mV
